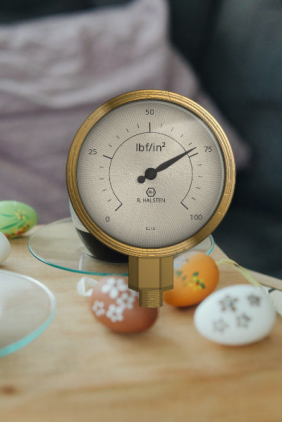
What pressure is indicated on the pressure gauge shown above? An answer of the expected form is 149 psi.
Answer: 72.5 psi
